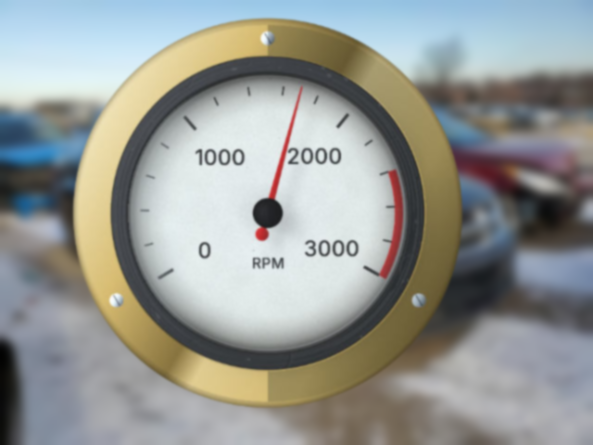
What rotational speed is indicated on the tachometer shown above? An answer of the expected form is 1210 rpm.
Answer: 1700 rpm
